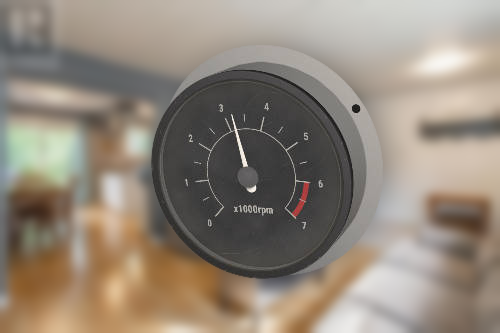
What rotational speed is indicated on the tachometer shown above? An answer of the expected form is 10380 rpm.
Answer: 3250 rpm
